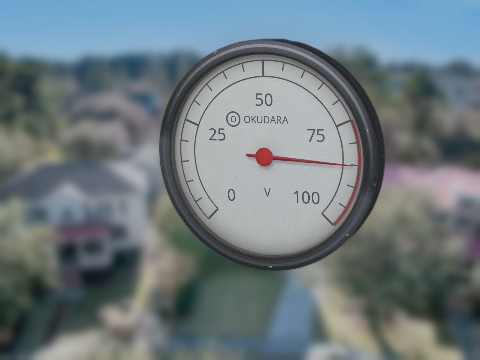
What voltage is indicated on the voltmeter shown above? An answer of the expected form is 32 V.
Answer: 85 V
